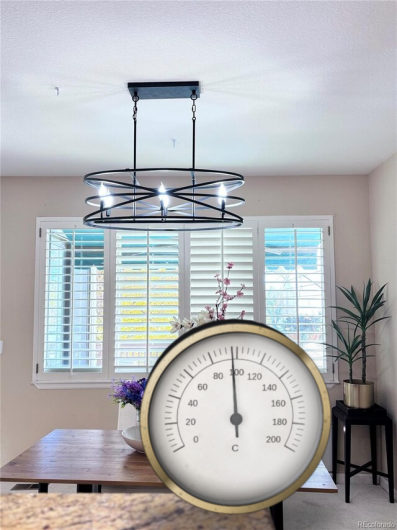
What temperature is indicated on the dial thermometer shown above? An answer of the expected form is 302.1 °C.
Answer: 96 °C
